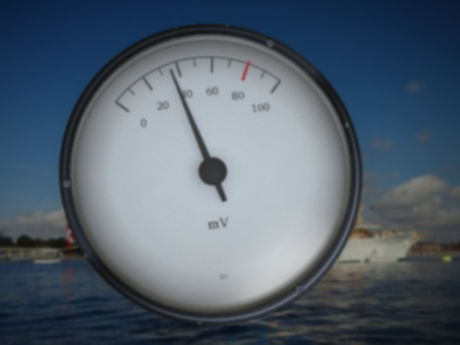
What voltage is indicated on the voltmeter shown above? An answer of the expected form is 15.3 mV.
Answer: 35 mV
